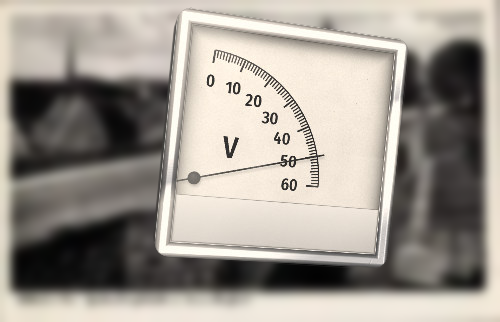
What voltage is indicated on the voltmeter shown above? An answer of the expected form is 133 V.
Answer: 50 V
